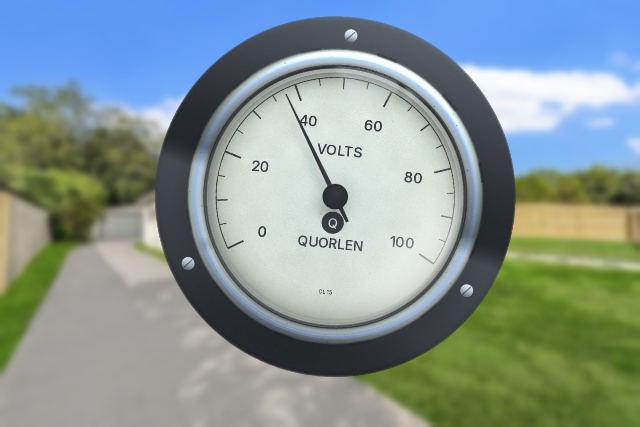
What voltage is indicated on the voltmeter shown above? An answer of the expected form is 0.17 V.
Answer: 37.5 V
